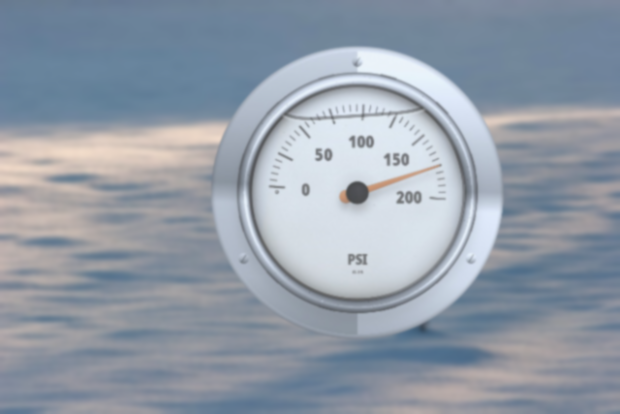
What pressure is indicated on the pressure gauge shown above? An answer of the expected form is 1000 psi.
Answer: 175 psi
